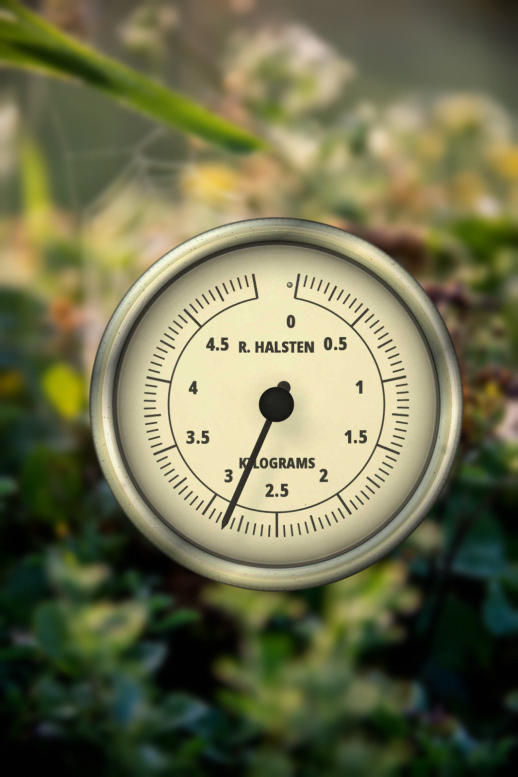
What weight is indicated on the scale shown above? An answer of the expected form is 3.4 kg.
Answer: 2.85 kg
